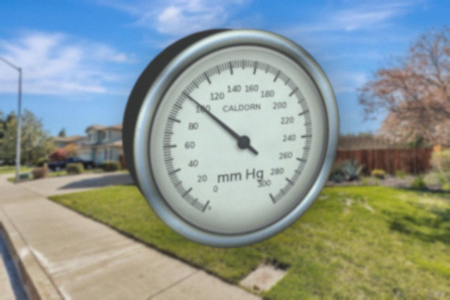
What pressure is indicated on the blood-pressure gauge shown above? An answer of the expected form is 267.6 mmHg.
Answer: 100 mmHg
